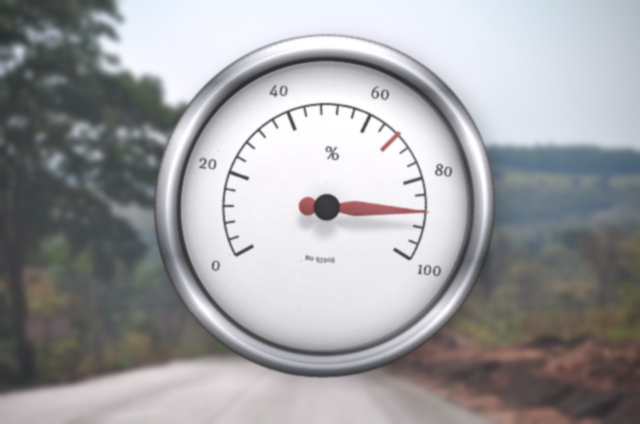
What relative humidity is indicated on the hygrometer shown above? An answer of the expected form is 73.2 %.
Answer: 88 %
